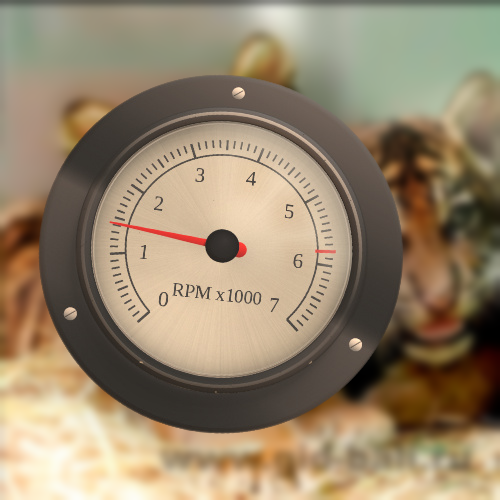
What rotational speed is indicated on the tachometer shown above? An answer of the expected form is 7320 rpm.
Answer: 1400 rpm
